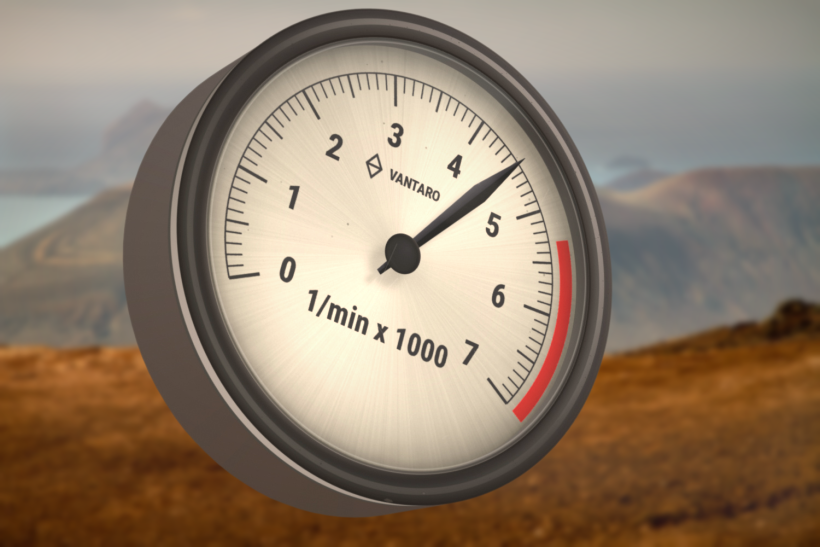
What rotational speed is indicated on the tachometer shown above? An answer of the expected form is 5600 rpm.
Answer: 4500 rpm
